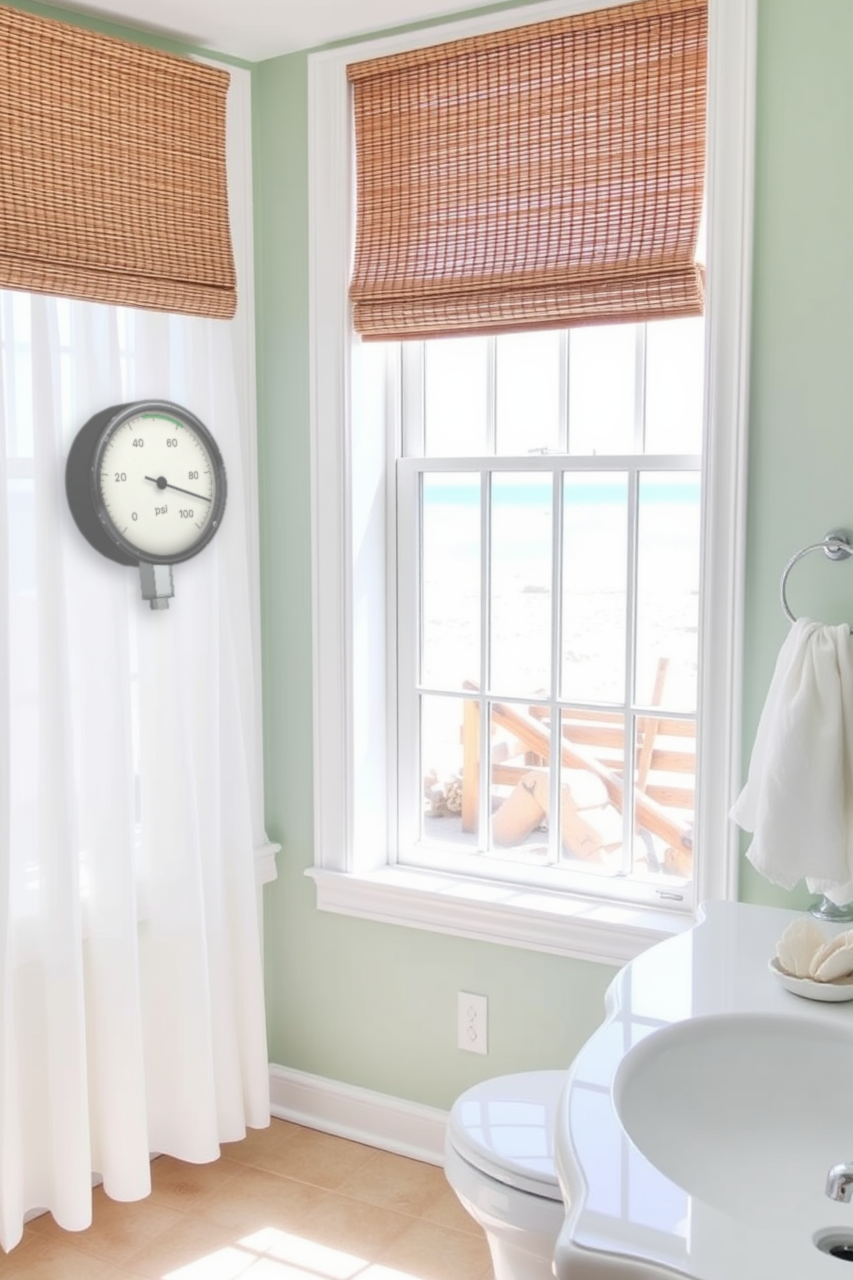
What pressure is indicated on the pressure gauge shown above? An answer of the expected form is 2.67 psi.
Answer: 90 psi
